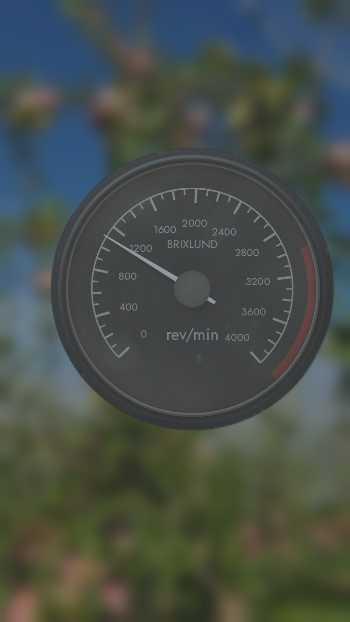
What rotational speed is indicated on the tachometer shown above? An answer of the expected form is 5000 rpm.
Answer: 1100 rpm
